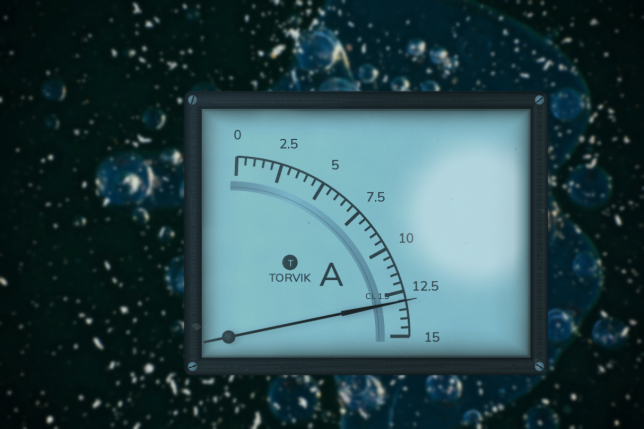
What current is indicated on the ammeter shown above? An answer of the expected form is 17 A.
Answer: 13 A
